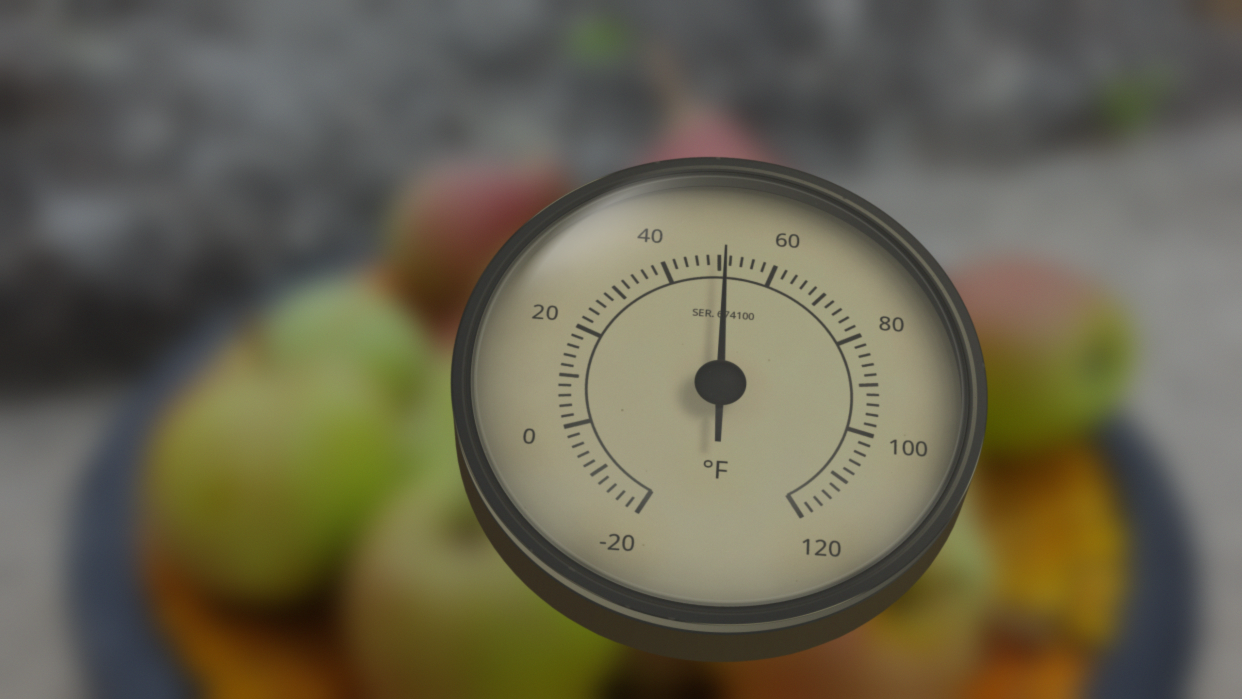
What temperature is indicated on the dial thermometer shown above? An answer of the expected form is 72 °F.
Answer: 51 °F
